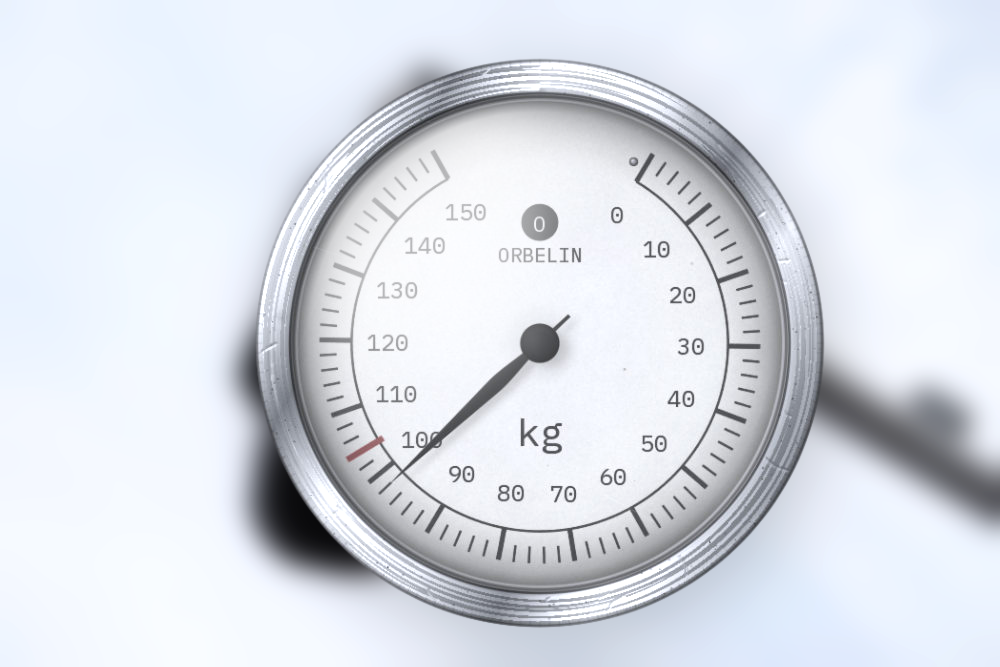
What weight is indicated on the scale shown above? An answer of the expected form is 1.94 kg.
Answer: 98 kg
